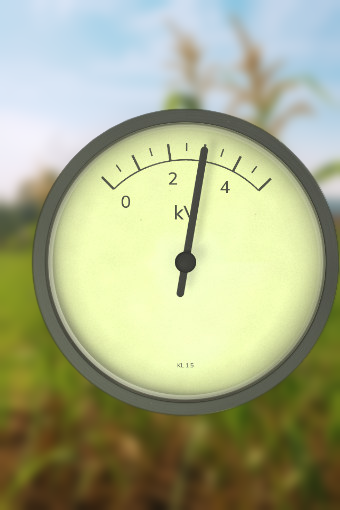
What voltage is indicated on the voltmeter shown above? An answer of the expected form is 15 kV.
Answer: 3 kV
